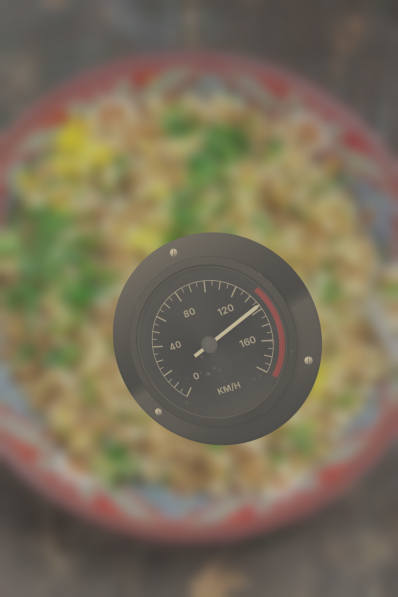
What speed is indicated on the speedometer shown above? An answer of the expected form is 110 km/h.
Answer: 137.5 km/h
